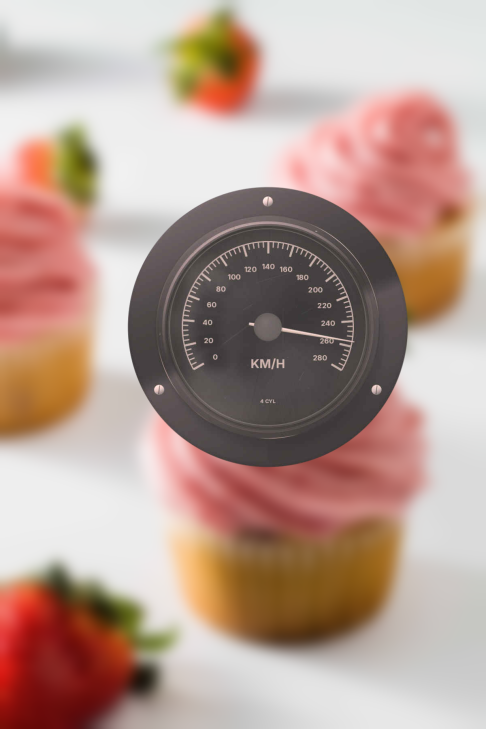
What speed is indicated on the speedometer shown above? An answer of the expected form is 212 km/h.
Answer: 256 km/h
